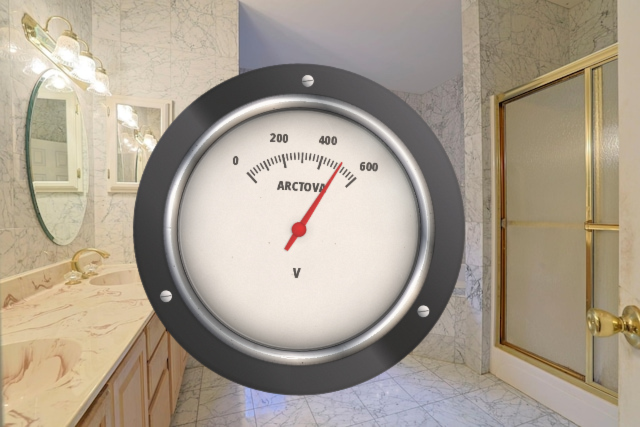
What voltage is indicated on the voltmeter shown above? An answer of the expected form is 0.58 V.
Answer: 500 V
